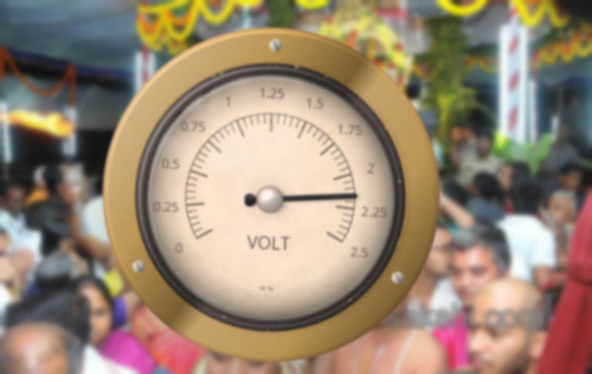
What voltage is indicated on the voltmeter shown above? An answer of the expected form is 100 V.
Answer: 2.15 V
